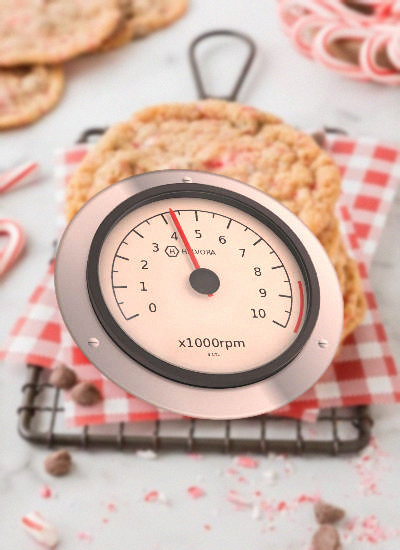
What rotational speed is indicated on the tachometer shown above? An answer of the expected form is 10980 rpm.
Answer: 4250 rpm
